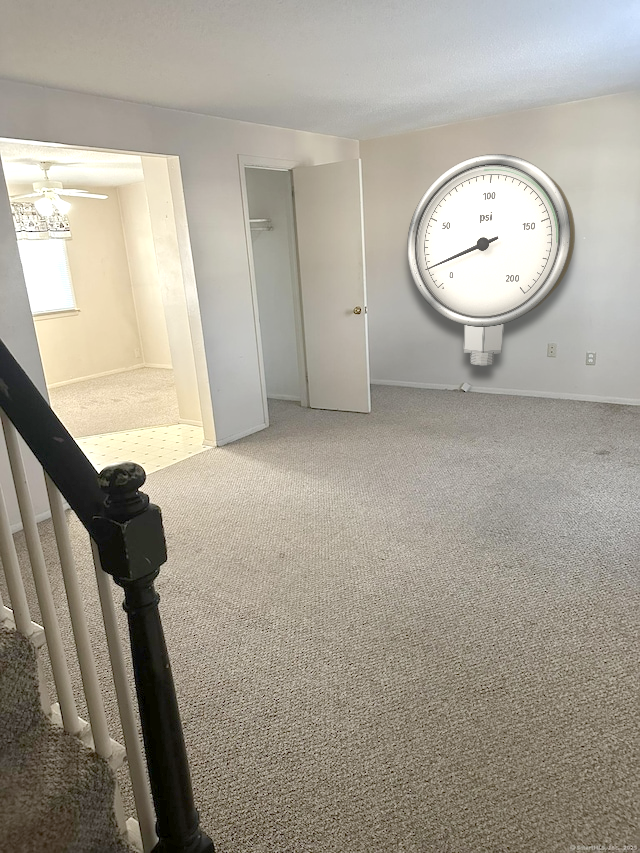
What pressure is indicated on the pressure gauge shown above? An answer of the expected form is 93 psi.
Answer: 15 psi
